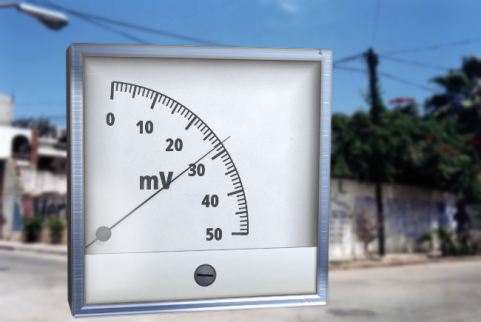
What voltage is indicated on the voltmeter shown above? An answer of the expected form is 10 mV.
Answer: 28 mV
